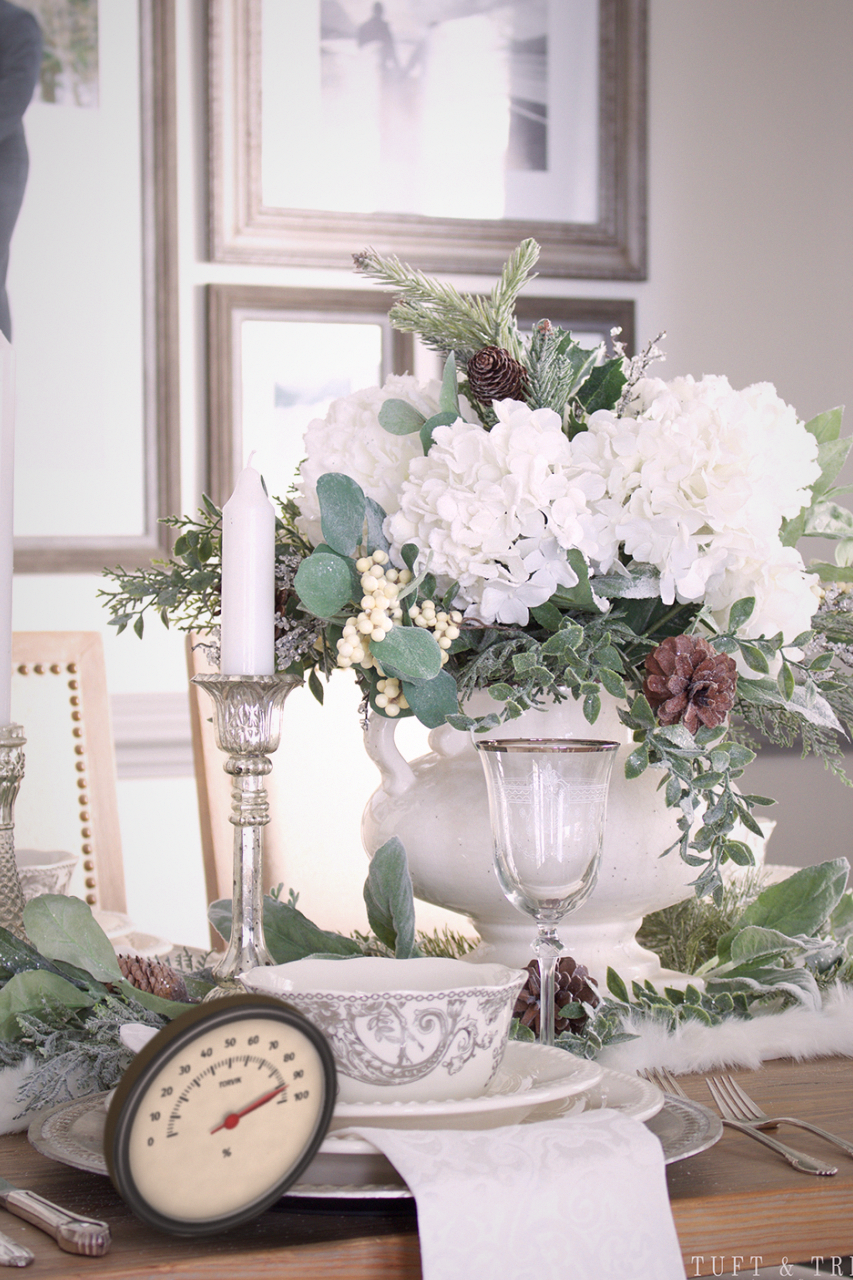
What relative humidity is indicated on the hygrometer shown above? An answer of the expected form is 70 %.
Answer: 90 %
